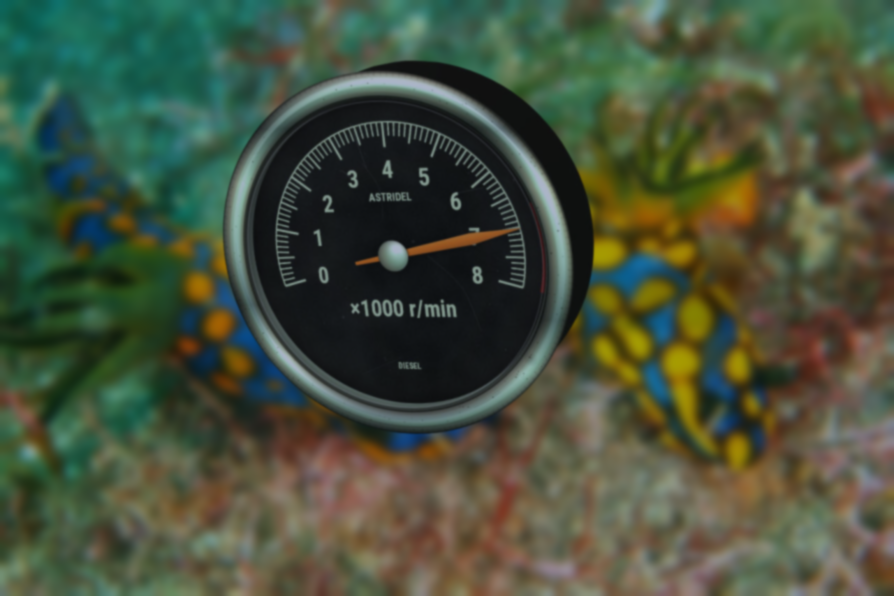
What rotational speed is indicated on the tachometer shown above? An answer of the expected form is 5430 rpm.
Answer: 7000 rpm
